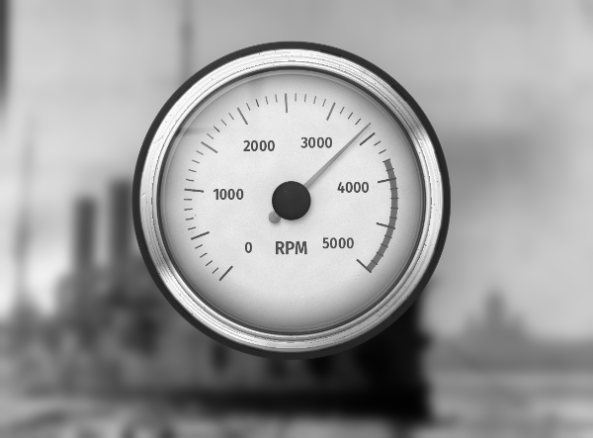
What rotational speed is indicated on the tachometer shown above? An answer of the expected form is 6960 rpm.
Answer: 3400 rpm
